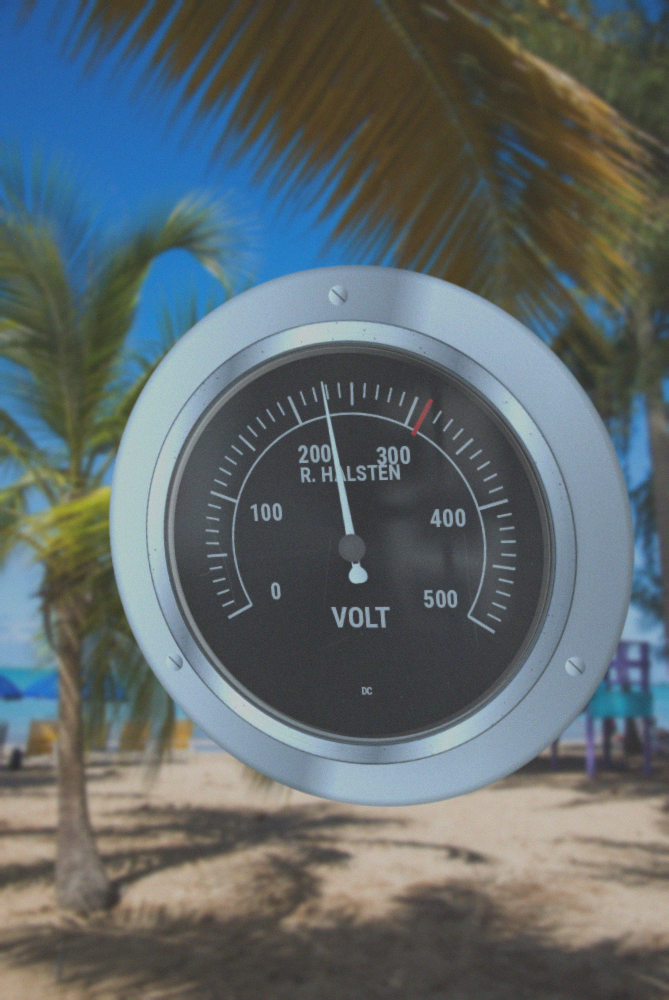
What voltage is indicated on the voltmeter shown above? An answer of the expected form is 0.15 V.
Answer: 230 V
